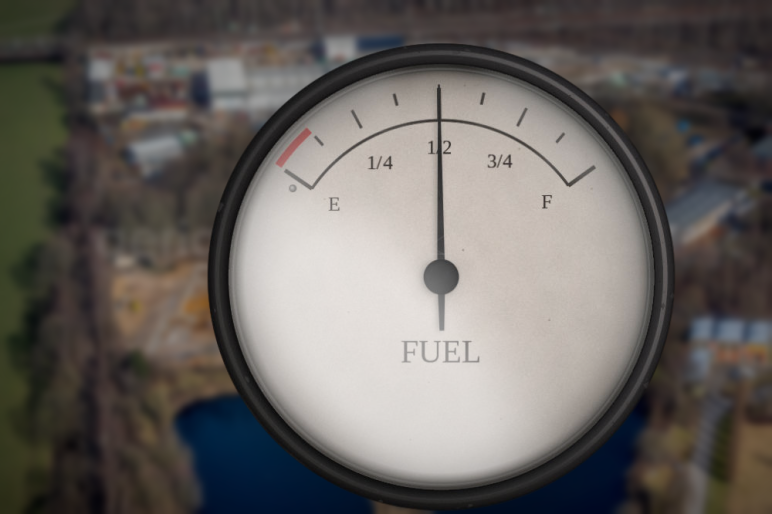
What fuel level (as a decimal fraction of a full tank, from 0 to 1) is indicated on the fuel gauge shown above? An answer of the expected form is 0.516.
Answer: 0.5
